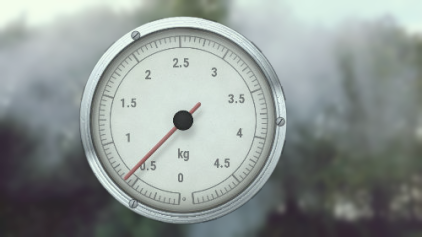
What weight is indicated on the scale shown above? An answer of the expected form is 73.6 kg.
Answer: 0.6 kg
